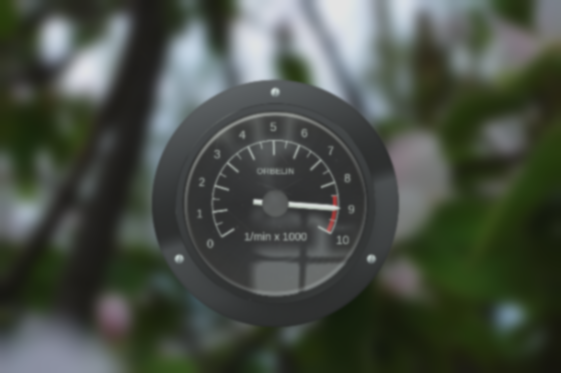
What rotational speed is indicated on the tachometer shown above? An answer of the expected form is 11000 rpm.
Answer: 9000 rpm
